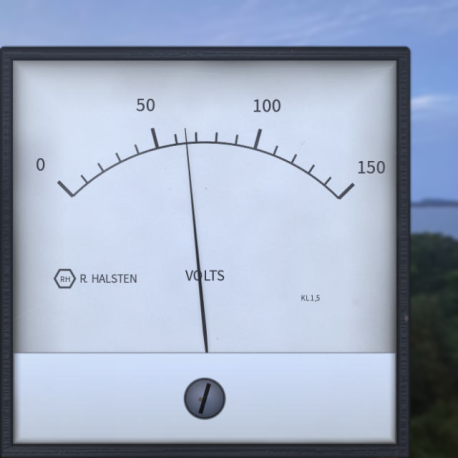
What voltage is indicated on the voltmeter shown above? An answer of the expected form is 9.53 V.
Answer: 65 V
